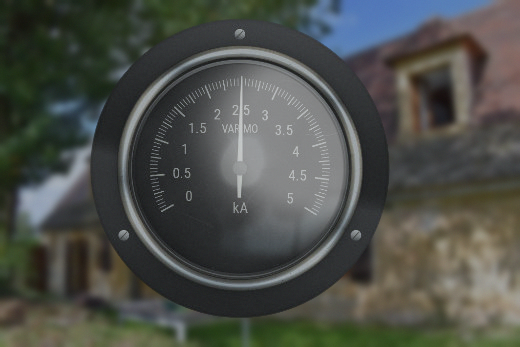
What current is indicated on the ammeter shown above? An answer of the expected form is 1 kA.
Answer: 2.5 kA
